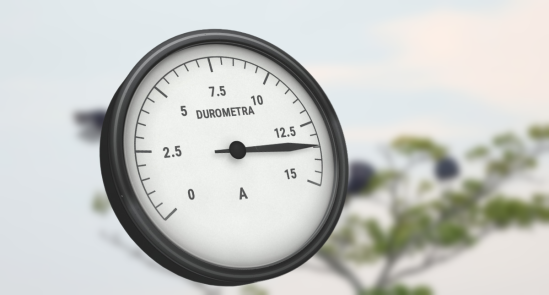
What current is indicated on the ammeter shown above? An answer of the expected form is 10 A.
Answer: 13.5 A
